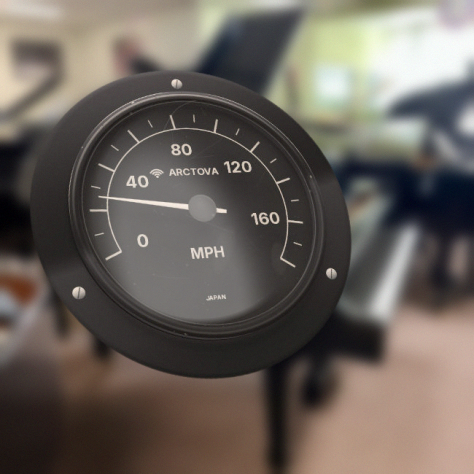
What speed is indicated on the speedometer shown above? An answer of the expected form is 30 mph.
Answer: 25 mph
